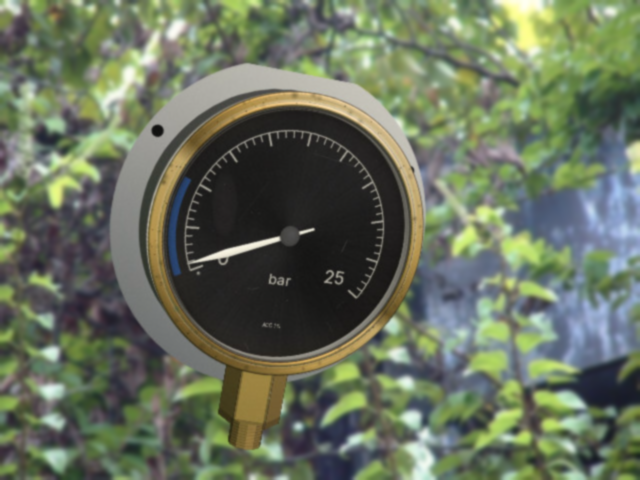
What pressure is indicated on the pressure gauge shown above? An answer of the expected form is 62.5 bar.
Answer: 0.5 bar
